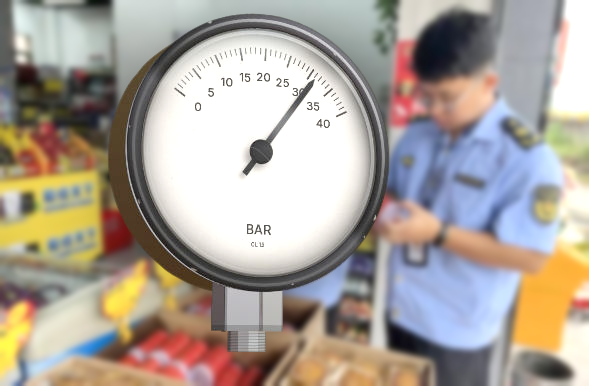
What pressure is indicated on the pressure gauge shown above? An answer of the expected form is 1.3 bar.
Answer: 31 bar
